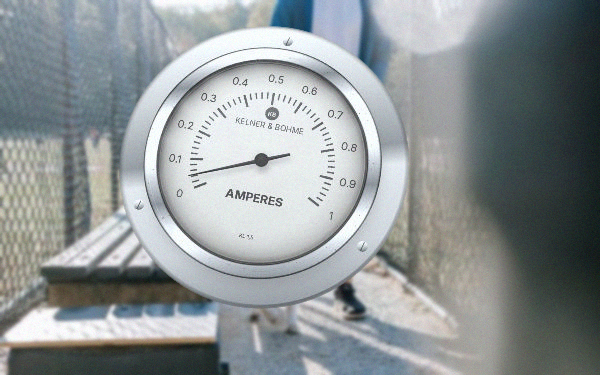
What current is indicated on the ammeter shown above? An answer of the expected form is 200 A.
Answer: 0.04 A
